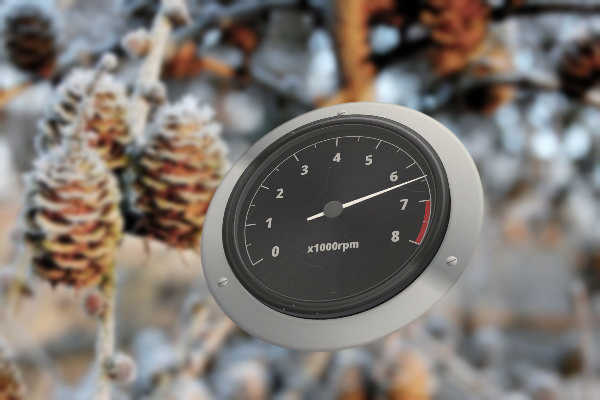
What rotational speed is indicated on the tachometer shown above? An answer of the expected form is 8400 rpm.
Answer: 6500 rpm
